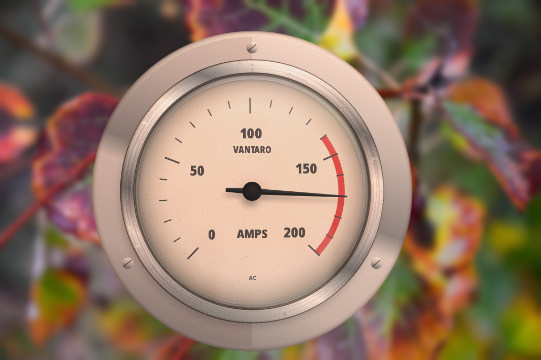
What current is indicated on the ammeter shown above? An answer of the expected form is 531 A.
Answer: 170 A
